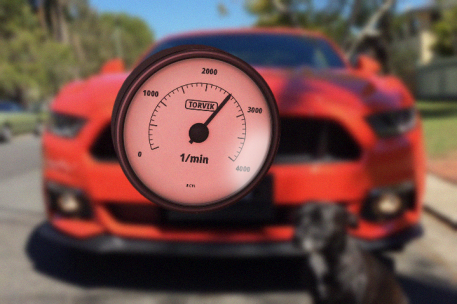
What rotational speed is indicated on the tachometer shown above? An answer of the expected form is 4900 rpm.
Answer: 2500 rpm
